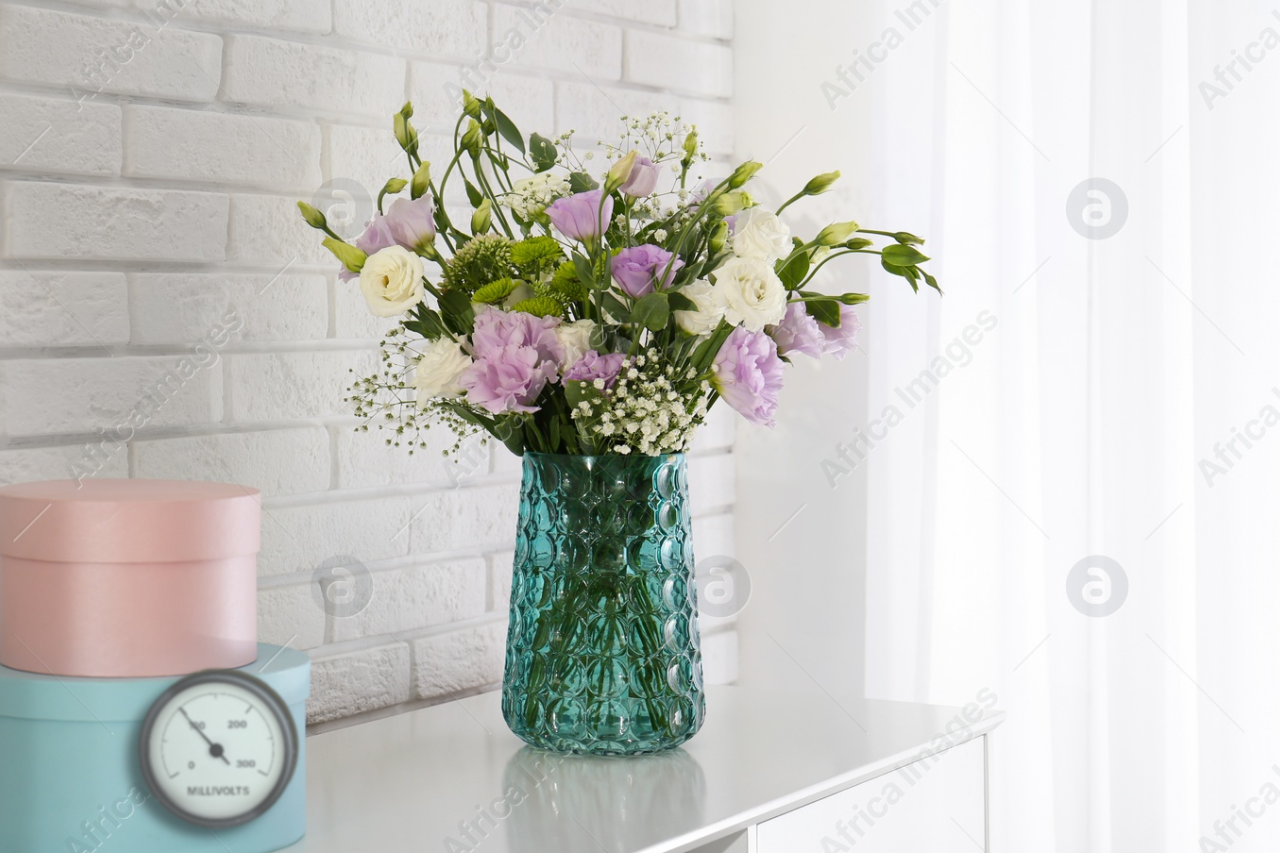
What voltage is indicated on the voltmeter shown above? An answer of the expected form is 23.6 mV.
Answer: 100 mV
